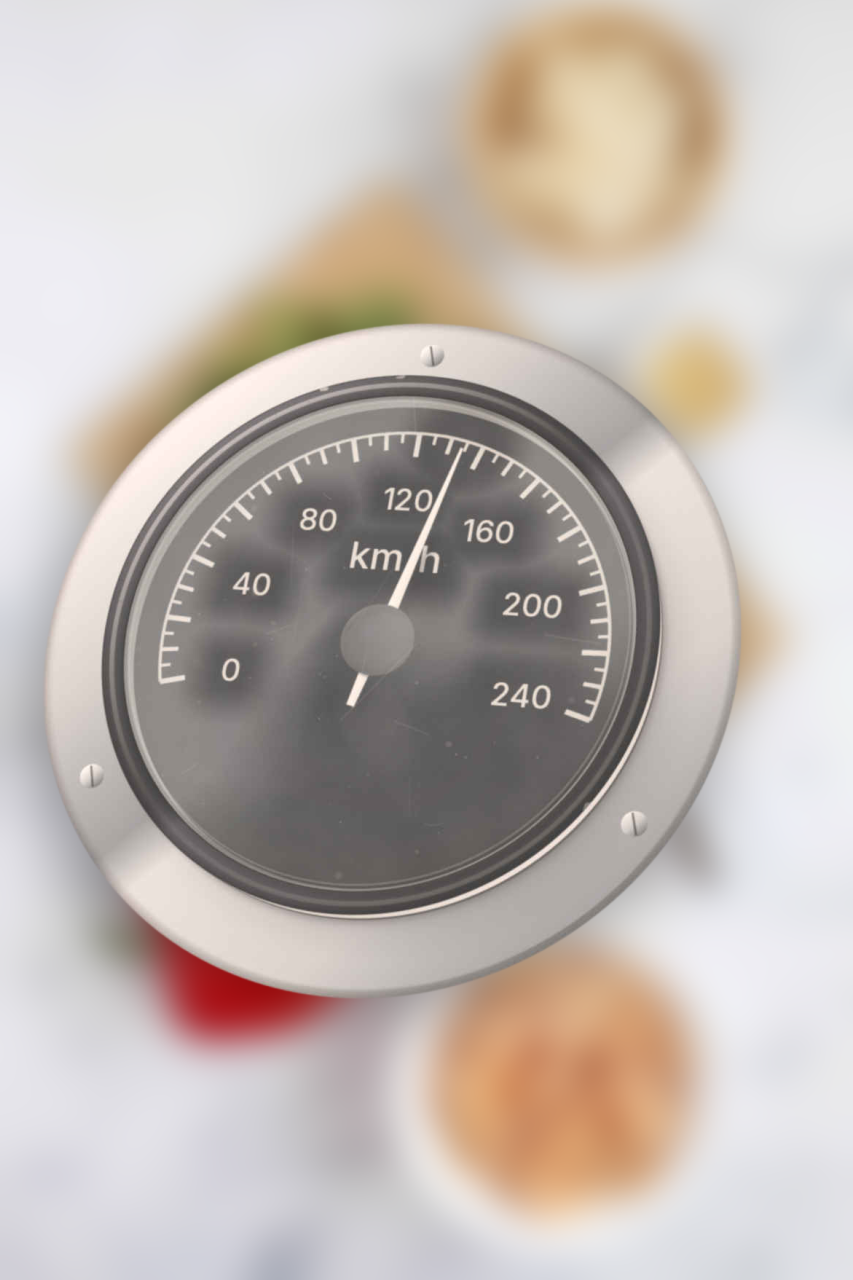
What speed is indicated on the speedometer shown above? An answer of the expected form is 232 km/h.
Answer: 135 km/h
